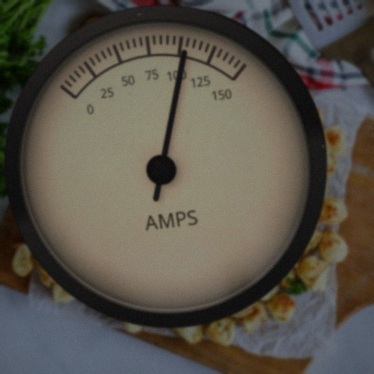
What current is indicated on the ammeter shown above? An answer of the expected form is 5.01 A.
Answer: 105 A
